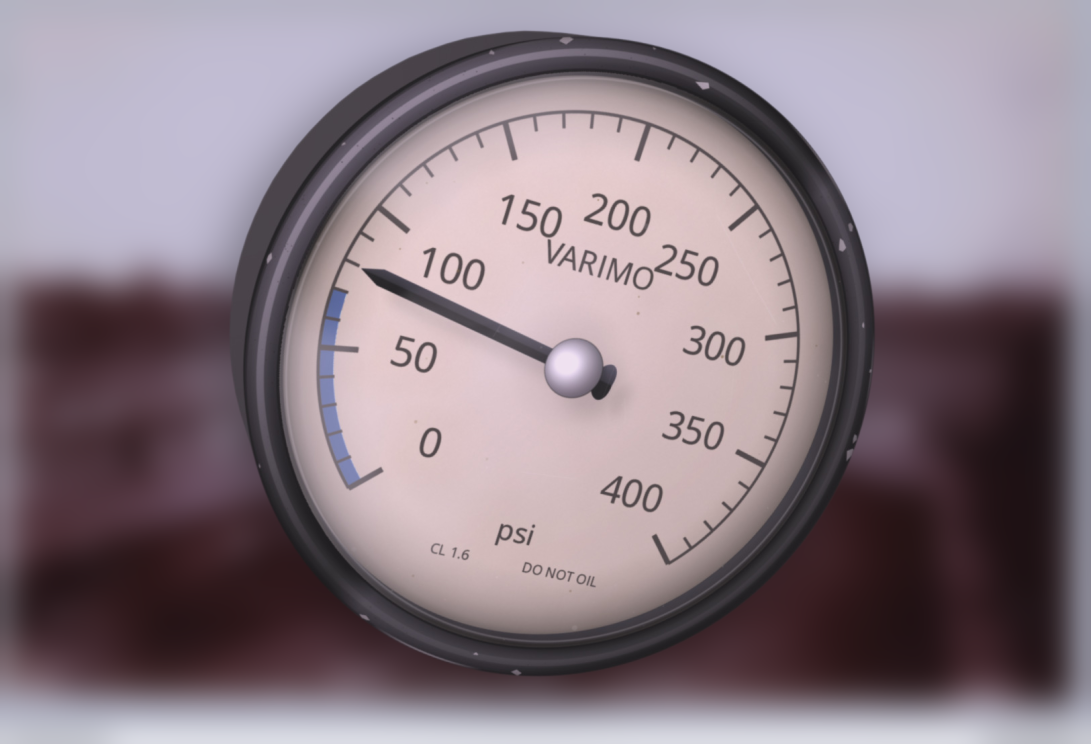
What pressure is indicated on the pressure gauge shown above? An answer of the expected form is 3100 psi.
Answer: 80 psi
